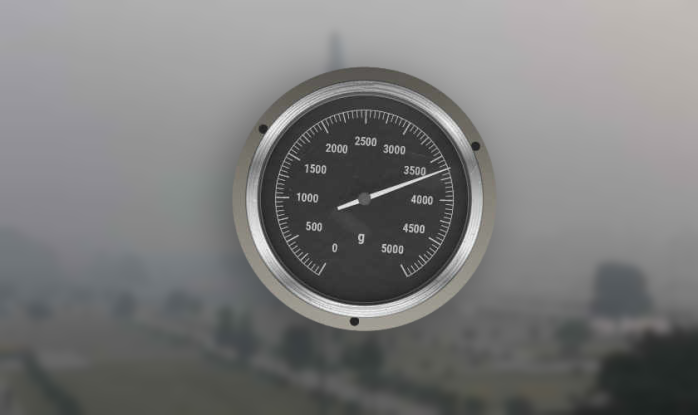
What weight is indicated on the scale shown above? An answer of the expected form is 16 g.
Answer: 3650 g
